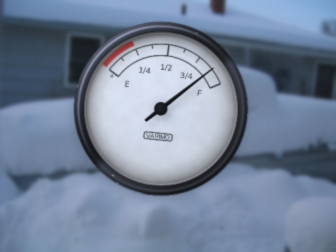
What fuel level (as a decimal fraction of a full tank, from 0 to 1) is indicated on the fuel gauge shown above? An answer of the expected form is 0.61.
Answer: 0.875
